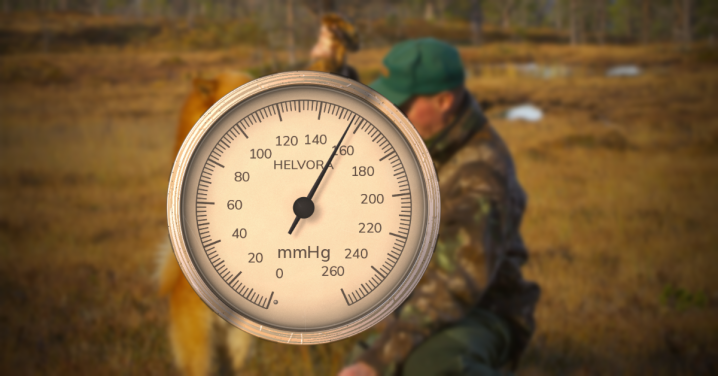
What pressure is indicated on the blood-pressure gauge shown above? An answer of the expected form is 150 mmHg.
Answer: 156 mmHg
